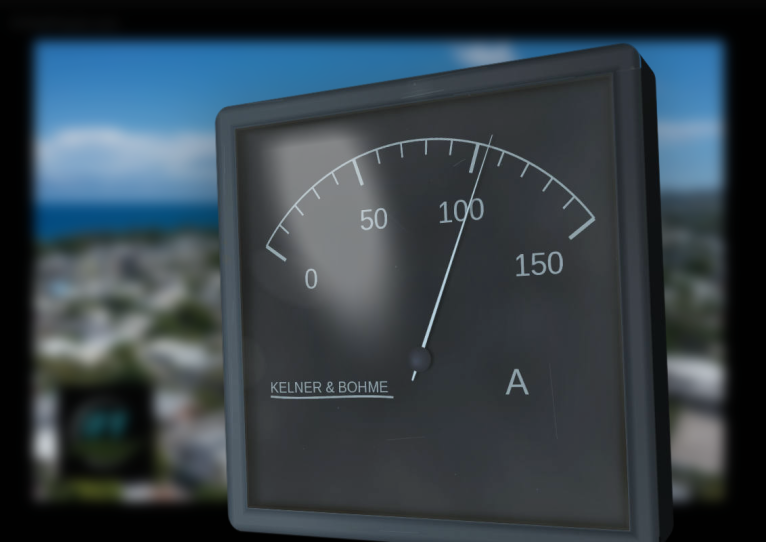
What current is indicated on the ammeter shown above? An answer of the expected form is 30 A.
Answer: 105 A
